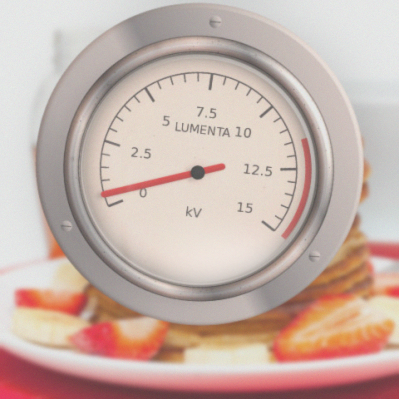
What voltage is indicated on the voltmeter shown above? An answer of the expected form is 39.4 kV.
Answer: 0.5 kV
